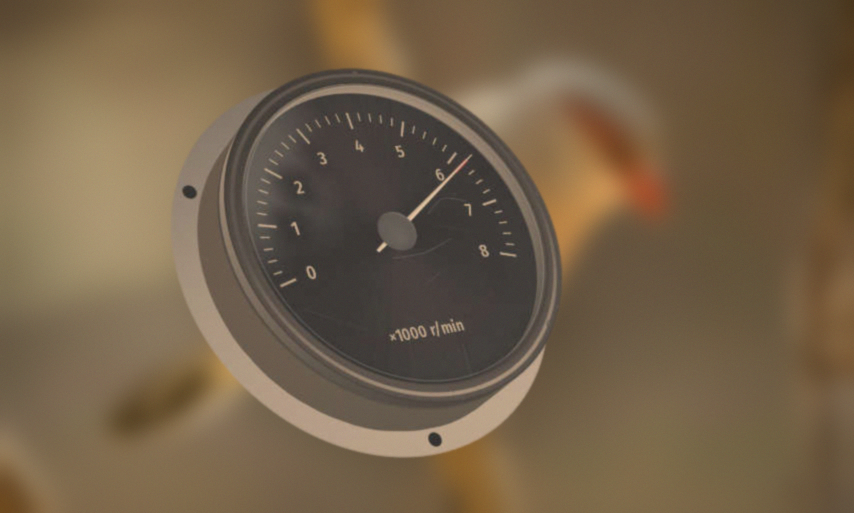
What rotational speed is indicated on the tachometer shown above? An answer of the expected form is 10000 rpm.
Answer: 6200 rpm
